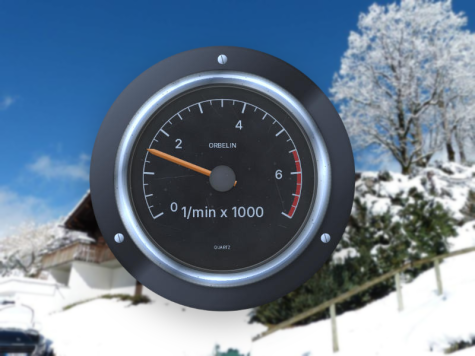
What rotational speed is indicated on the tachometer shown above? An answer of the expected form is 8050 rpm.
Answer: 1500 rpm
